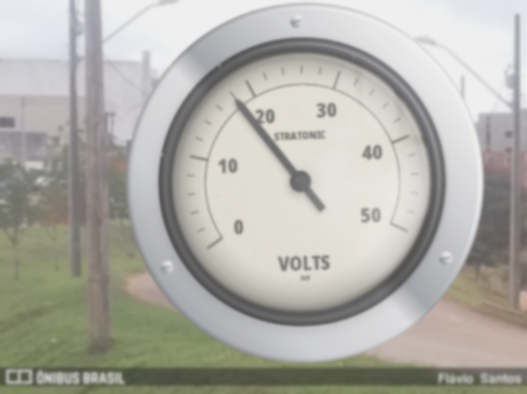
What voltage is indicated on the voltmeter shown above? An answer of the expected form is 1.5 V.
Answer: 18 V
